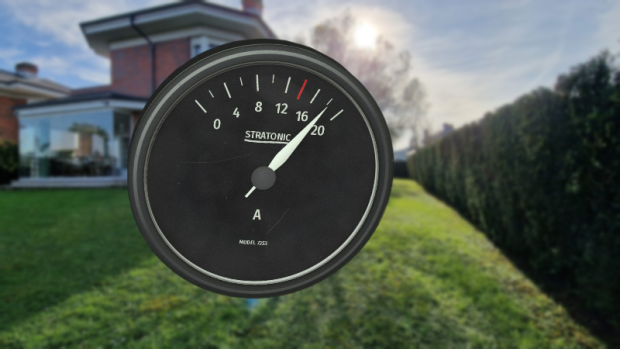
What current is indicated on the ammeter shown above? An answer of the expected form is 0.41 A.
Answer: 18 A
